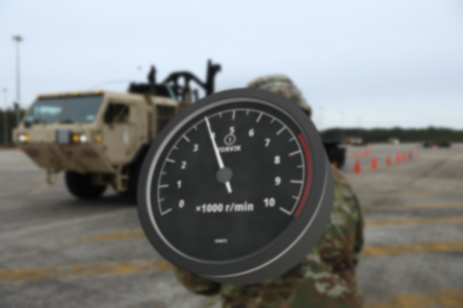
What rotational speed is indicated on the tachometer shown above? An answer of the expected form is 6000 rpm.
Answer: 4000 rpm
